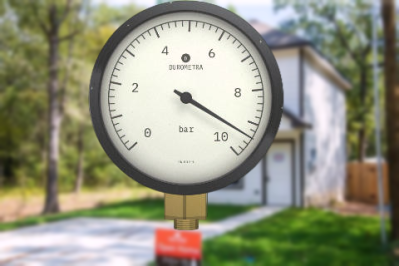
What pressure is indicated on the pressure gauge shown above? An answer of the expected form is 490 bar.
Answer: 9.4 bar
